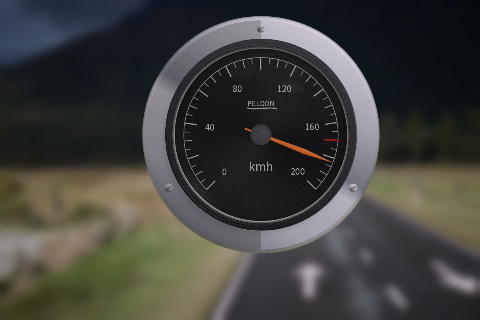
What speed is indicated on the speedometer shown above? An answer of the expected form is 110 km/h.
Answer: 182.5 km/h
